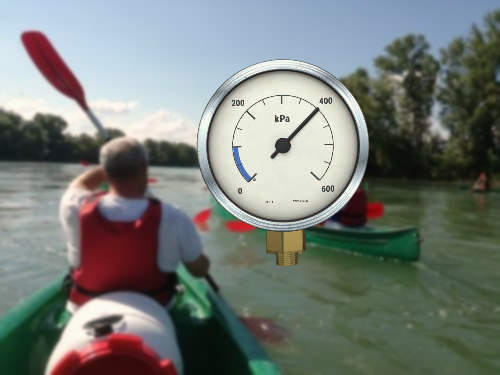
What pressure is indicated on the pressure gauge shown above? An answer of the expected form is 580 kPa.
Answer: 400 kPa
